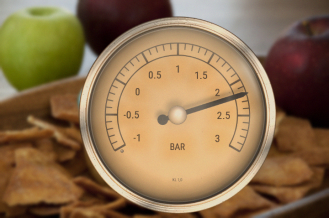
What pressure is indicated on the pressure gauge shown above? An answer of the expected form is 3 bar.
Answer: 2.2 bar
